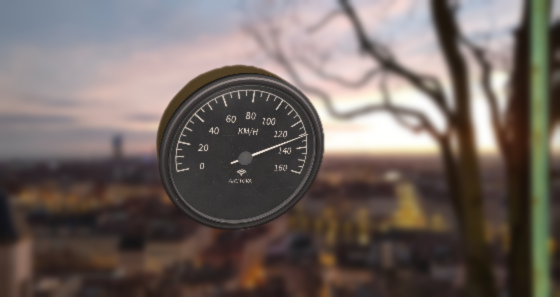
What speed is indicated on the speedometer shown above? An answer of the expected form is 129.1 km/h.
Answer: 130 km/h
